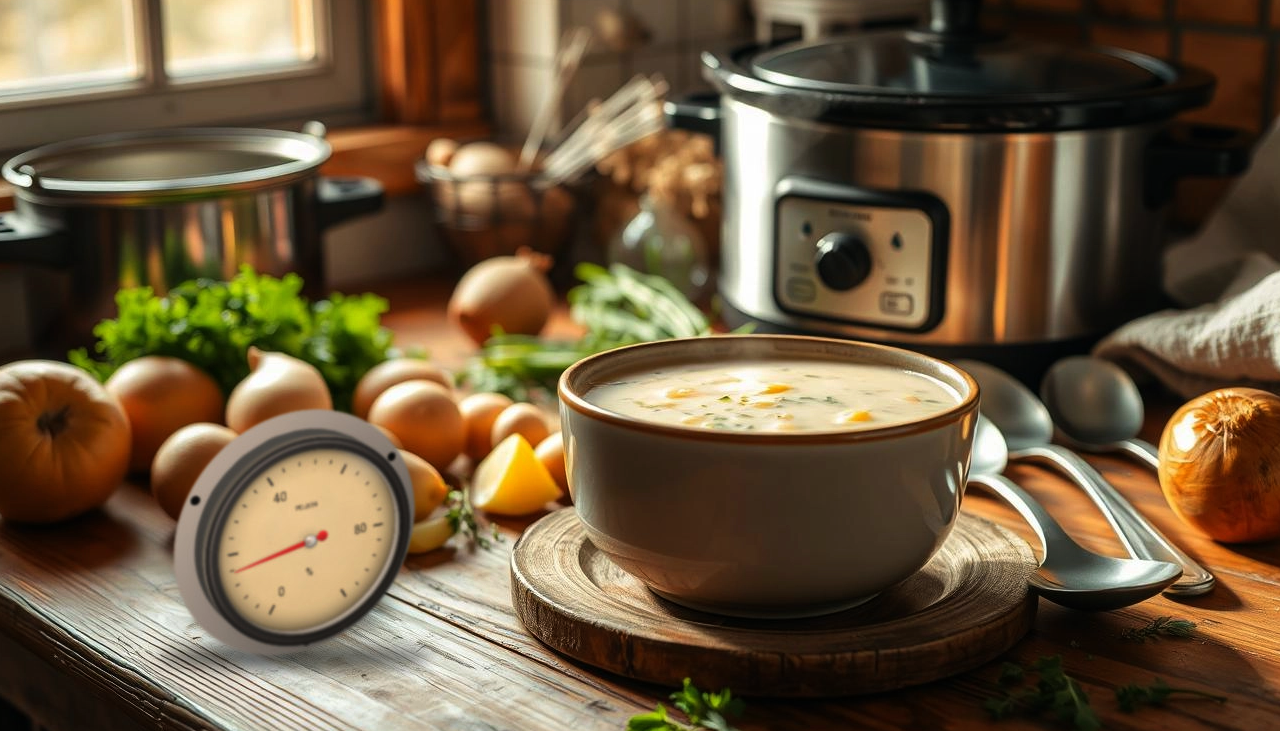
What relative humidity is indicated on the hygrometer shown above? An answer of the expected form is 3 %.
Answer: 16 %
